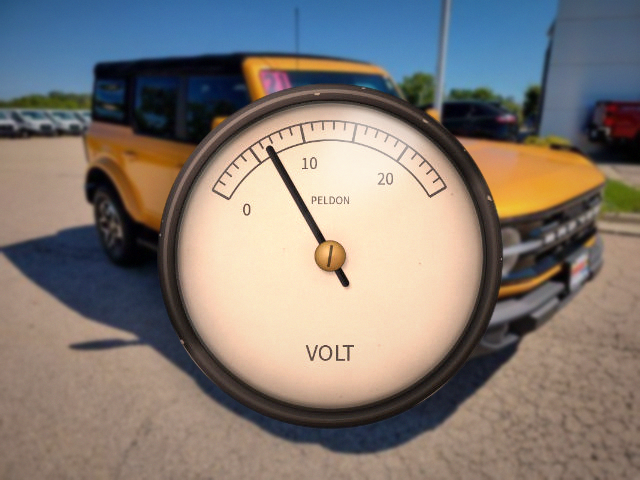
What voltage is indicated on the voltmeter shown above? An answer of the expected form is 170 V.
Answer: 6.5 V
